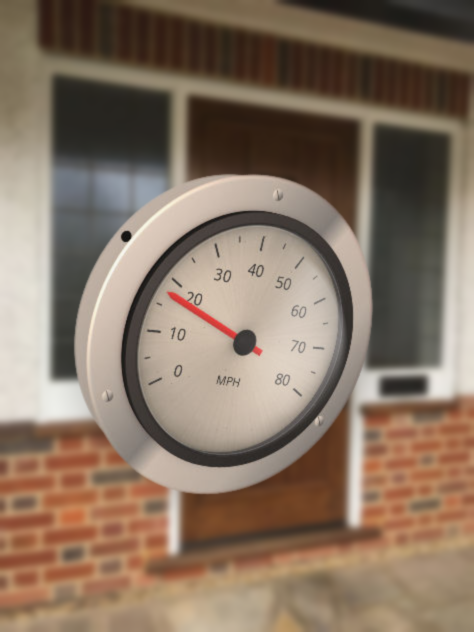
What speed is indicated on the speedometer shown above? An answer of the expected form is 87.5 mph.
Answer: 17.5 mph
